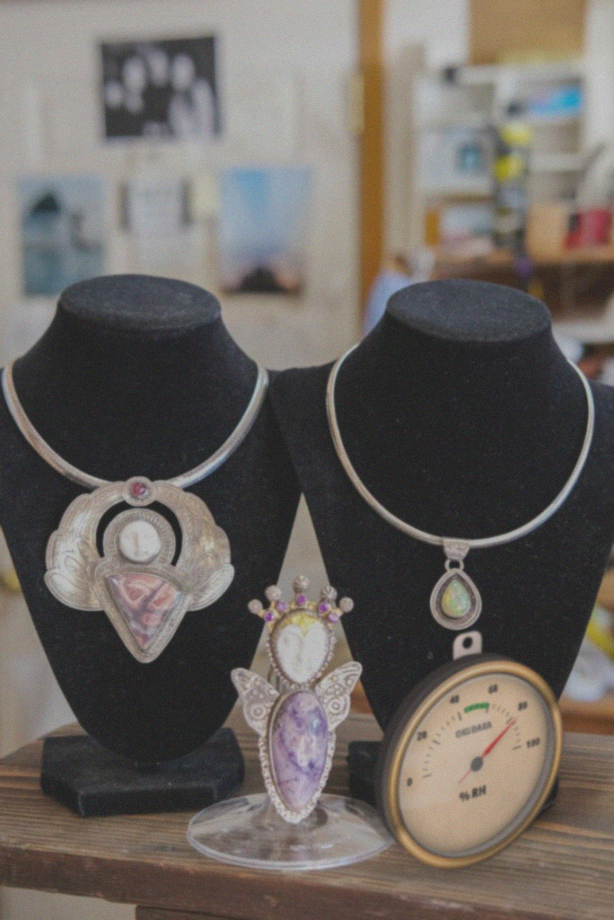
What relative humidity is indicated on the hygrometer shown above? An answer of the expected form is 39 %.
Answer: 80 %
